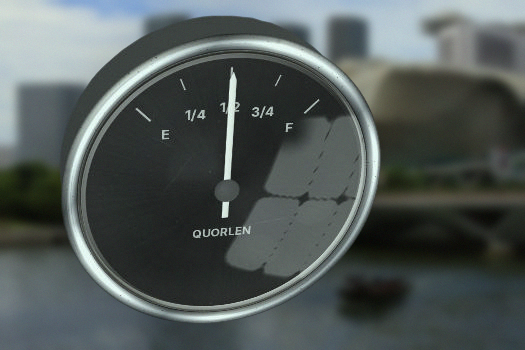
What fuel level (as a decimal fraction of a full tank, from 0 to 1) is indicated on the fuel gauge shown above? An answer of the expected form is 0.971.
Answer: 0.5
